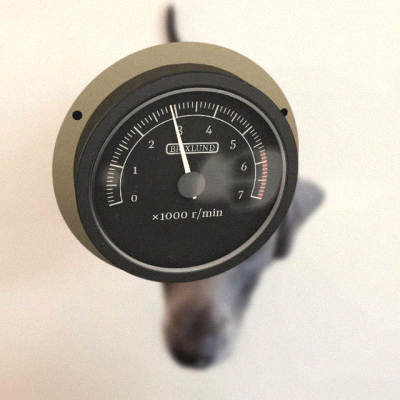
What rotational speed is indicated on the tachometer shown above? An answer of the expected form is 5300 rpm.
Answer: 2900 rpm
